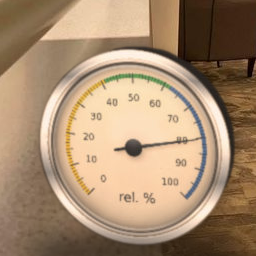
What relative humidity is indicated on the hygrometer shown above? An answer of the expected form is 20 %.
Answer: 80 %
